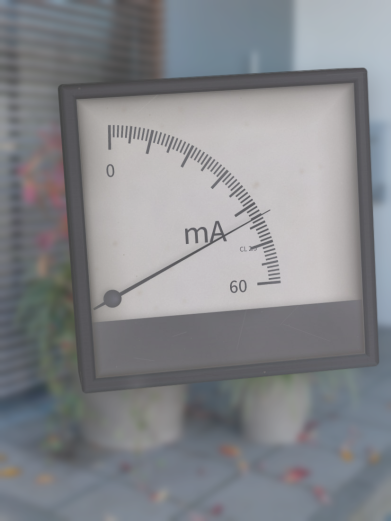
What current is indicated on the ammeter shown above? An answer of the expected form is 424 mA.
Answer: 43 mA
